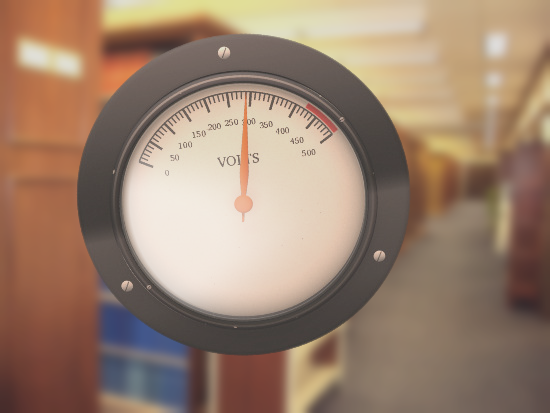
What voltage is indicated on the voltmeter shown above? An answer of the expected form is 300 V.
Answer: 290 V
